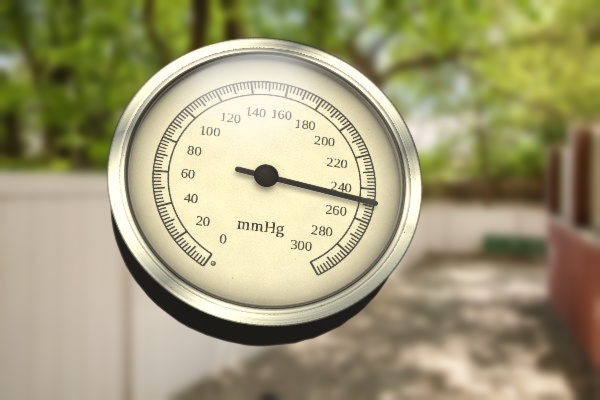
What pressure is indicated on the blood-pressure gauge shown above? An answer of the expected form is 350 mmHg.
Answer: 250 mmHg
